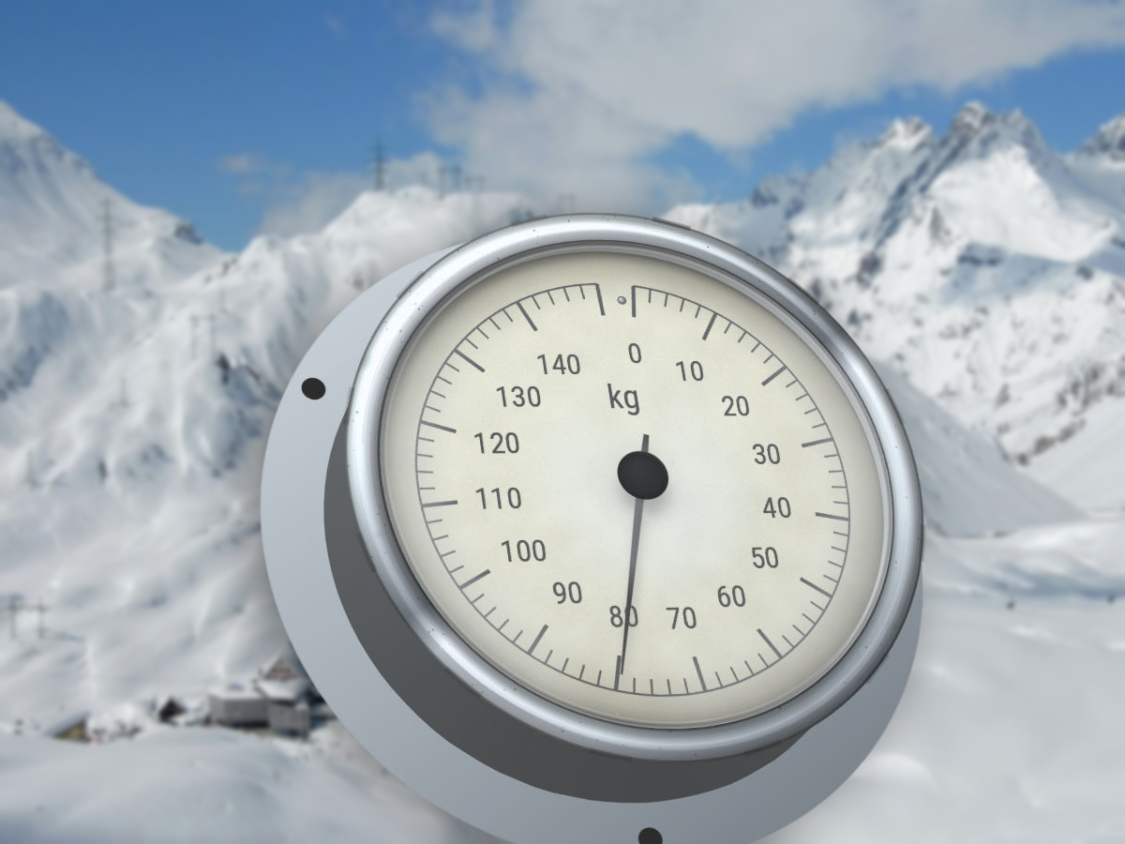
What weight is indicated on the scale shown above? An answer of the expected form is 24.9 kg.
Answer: 80 kg
